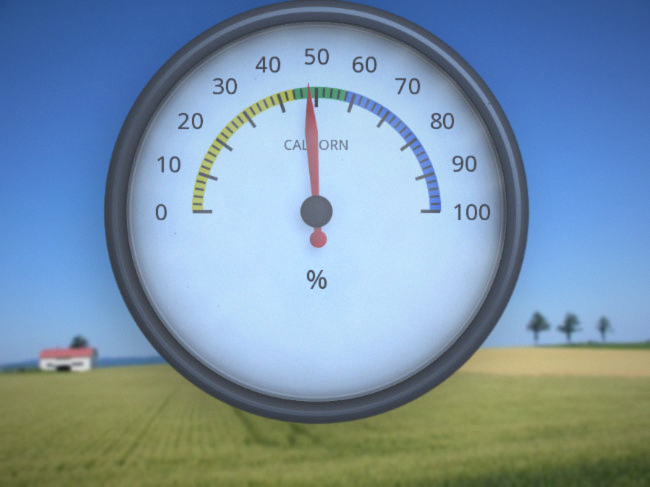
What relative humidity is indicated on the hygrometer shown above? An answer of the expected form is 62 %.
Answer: 48 %
